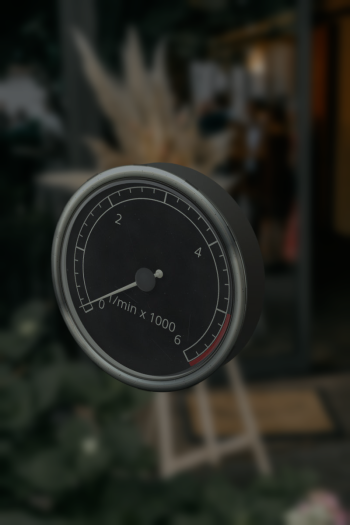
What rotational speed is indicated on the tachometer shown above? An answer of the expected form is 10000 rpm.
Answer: 100 rpm
